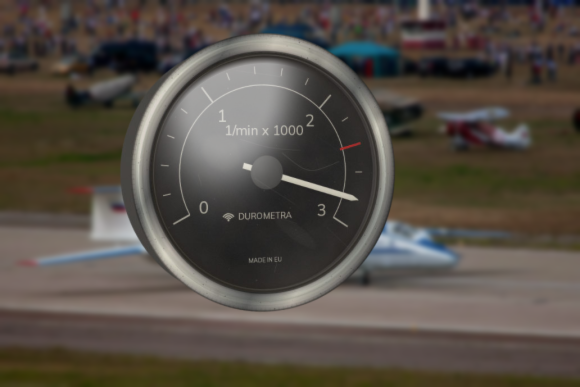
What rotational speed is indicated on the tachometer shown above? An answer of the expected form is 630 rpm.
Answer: 2800 rpm
